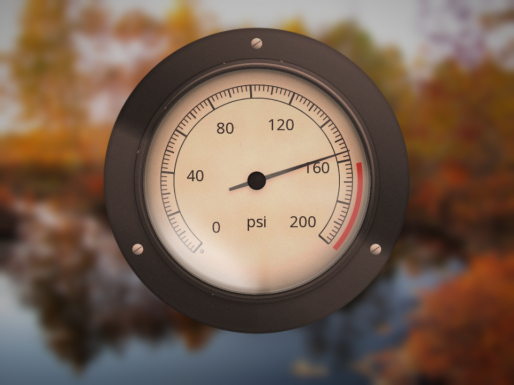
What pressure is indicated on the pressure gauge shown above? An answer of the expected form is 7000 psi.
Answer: 156 psi
